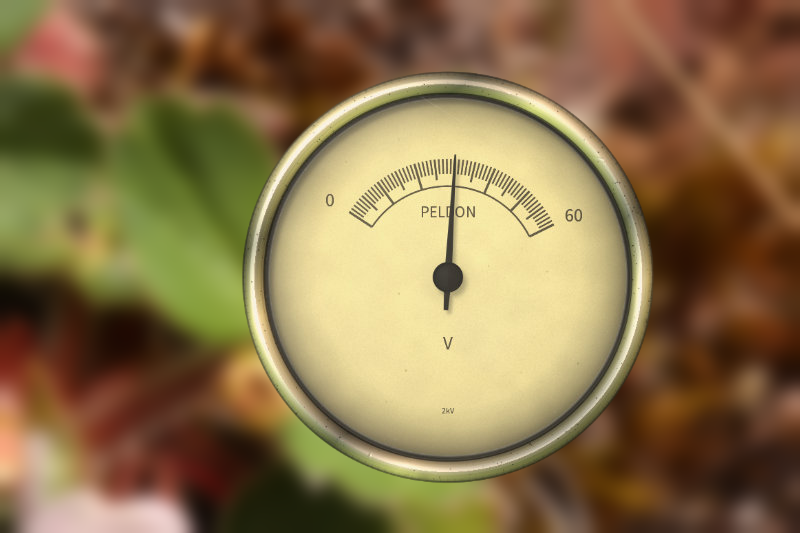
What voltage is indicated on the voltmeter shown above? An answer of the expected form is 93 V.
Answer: 30 V
